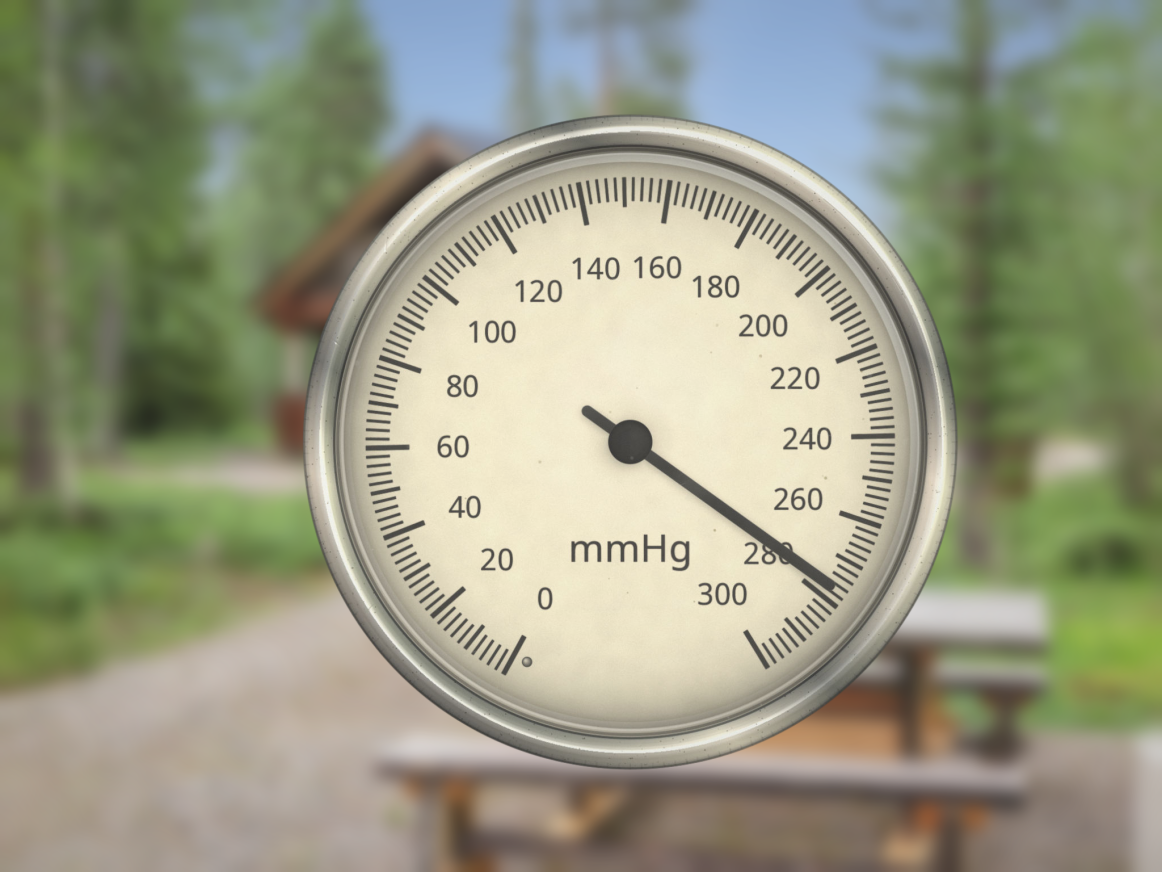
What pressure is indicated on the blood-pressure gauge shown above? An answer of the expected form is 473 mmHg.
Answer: 277 mmHg
